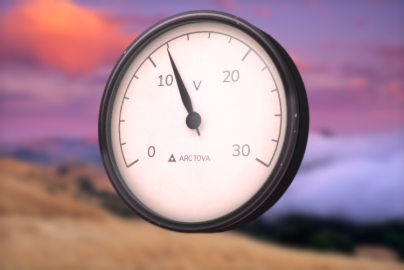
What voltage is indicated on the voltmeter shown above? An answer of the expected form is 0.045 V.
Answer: 12 V
